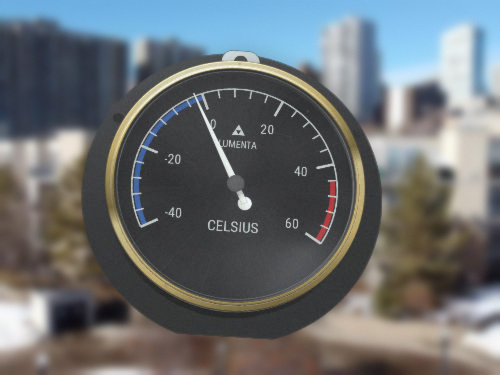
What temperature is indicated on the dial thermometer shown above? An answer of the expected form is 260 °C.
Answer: -2 °C
